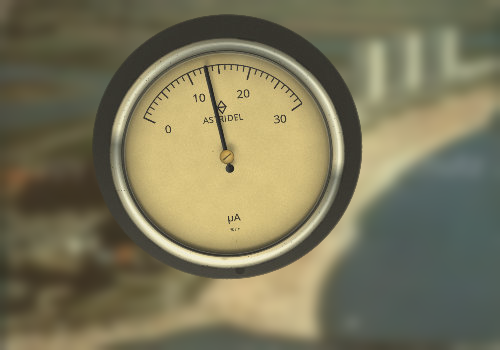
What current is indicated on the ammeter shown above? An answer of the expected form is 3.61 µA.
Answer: 13 µA
